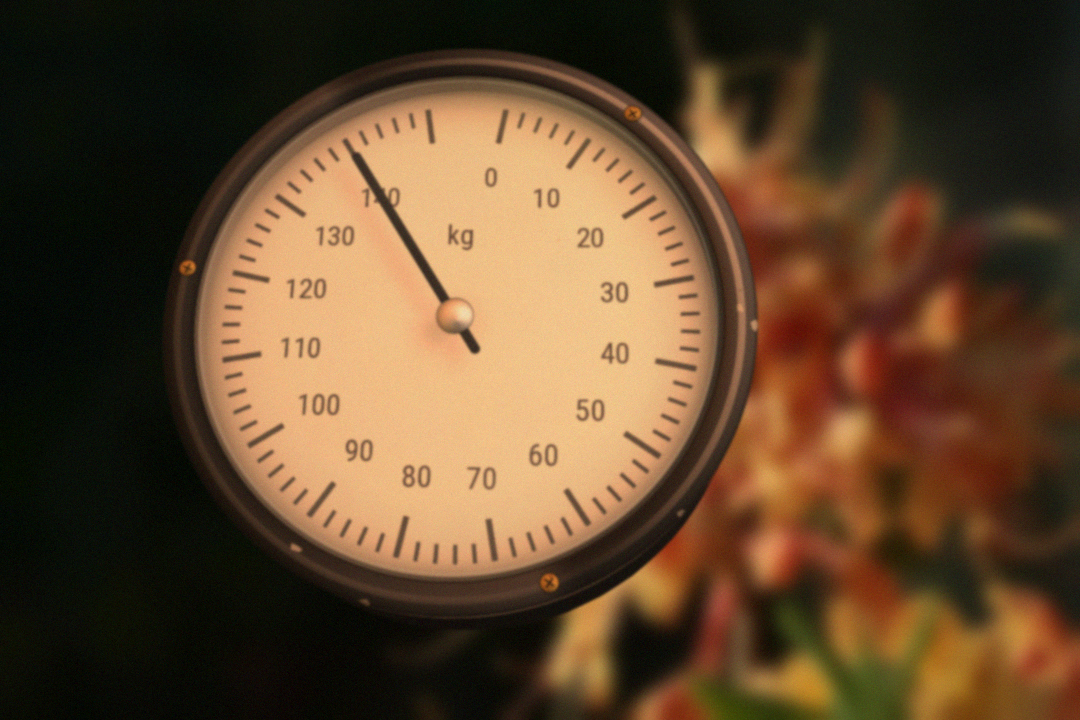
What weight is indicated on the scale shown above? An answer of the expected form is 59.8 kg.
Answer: 140 kg
